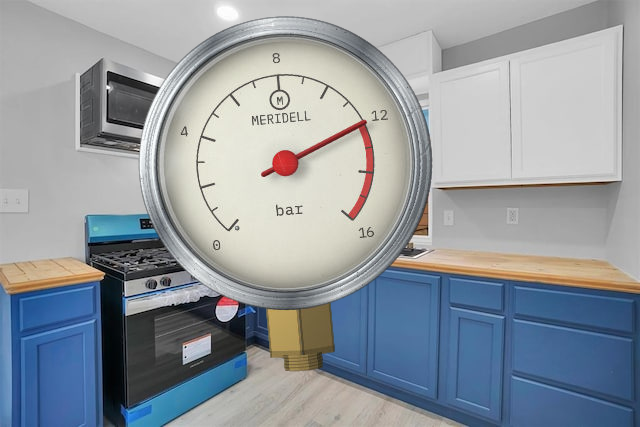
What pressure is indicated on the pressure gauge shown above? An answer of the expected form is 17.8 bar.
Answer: 12 bar
